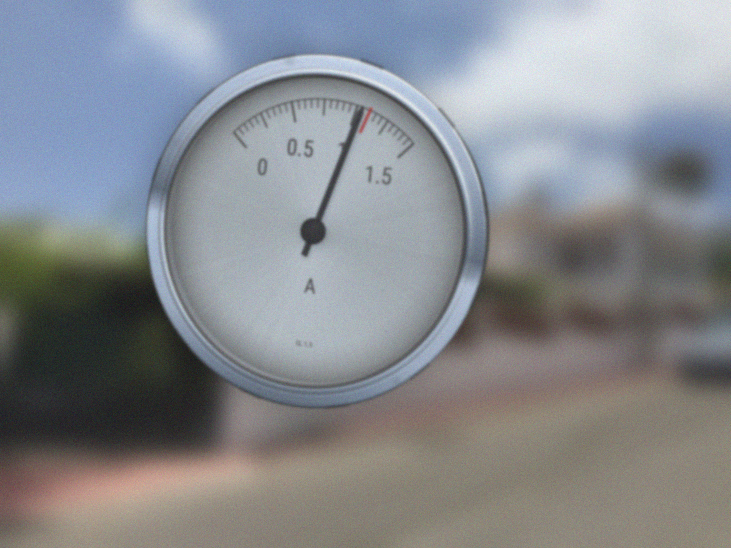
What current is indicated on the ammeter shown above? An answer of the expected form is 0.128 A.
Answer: 1.05 A
